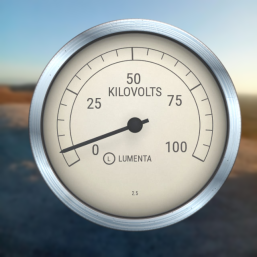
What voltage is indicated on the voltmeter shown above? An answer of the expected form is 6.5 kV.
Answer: 5 kV
